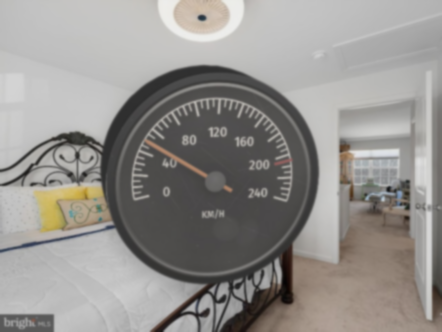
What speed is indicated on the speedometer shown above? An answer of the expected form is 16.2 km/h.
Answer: 50 km/h
